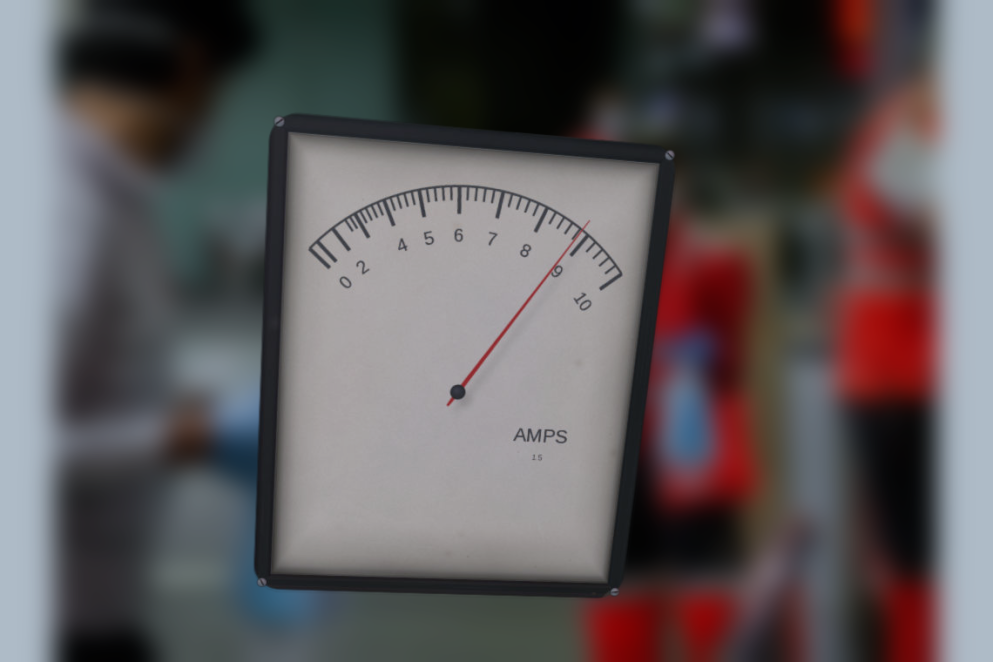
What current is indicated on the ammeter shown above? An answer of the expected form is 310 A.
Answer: 8.8 A
